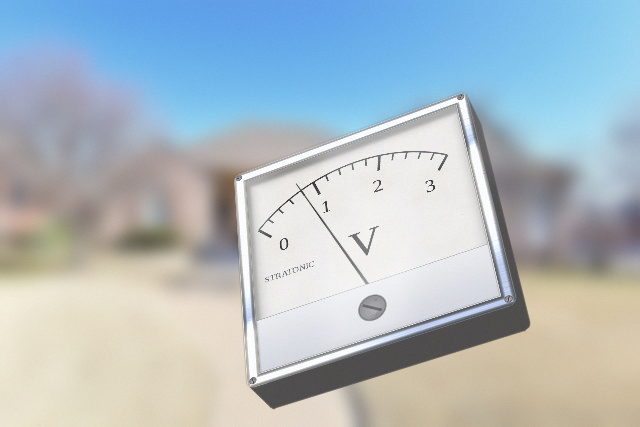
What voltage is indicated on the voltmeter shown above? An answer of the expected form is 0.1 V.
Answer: 0.8 V
